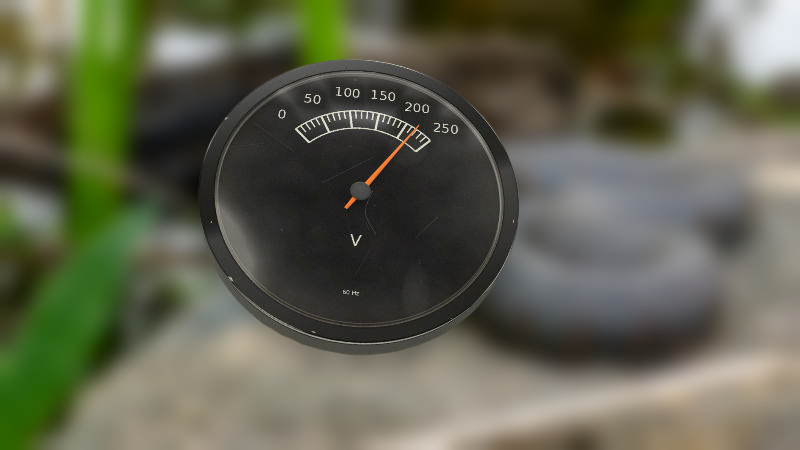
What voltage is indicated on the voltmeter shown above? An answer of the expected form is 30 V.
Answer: 220 V
